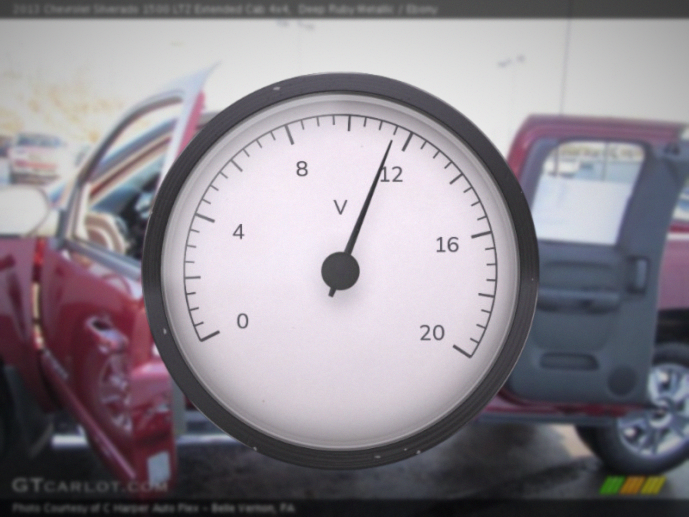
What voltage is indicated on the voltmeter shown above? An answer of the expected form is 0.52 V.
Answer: 11.5 V
